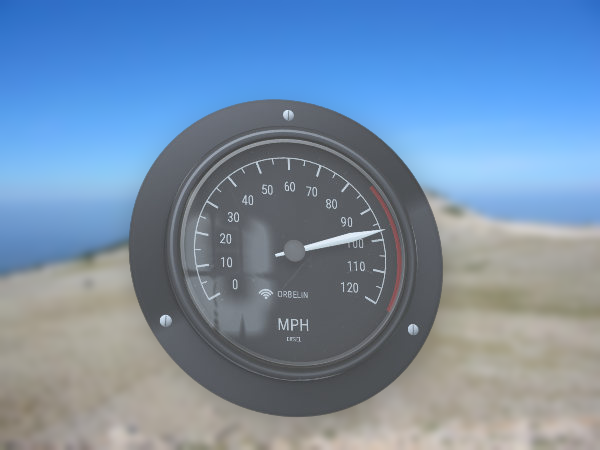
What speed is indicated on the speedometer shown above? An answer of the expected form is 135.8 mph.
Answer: 97.5 mph
